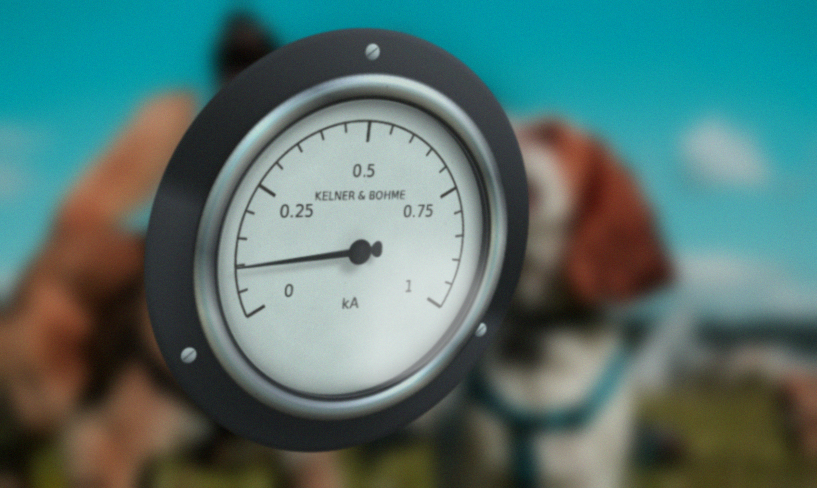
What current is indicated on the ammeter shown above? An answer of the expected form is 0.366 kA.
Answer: 0.1 kA
